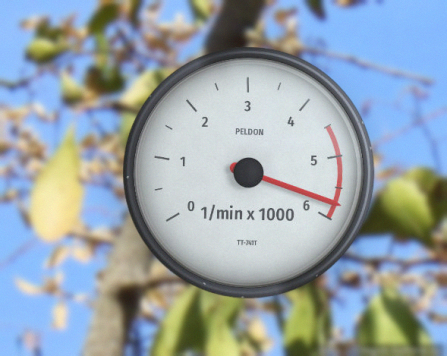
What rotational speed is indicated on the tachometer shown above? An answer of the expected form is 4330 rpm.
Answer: 5750 rpm
